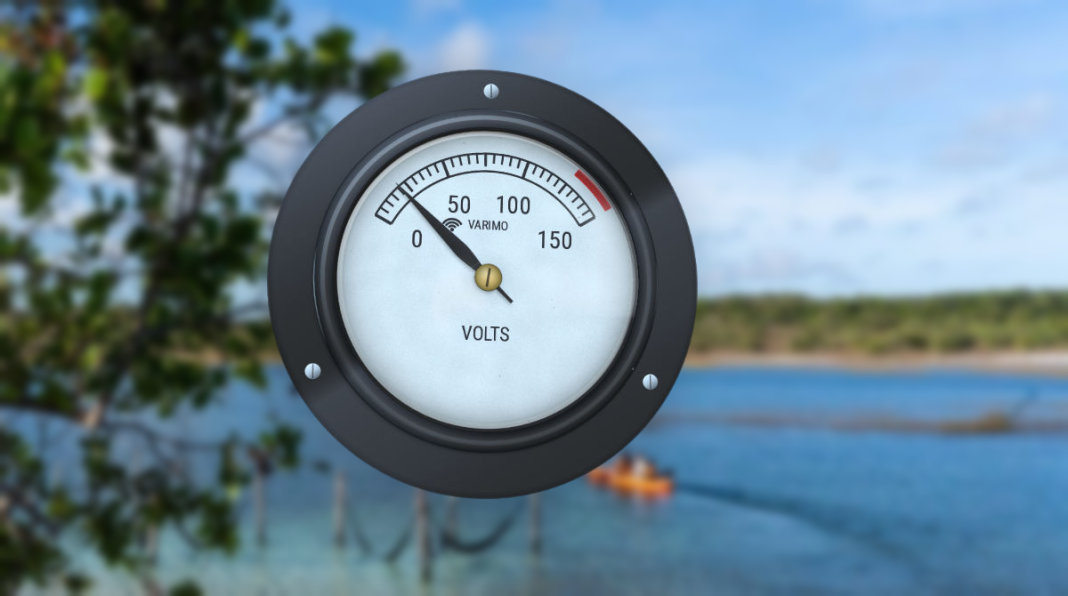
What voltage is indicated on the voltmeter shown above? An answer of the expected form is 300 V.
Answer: 20 V
